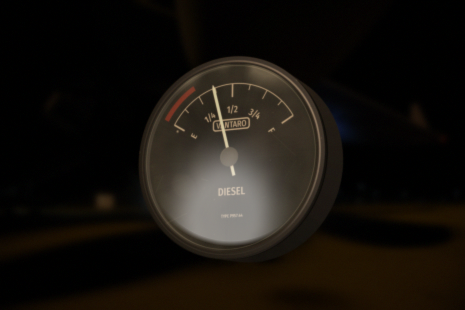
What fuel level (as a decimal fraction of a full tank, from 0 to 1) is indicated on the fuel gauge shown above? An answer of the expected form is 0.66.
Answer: 0.375
